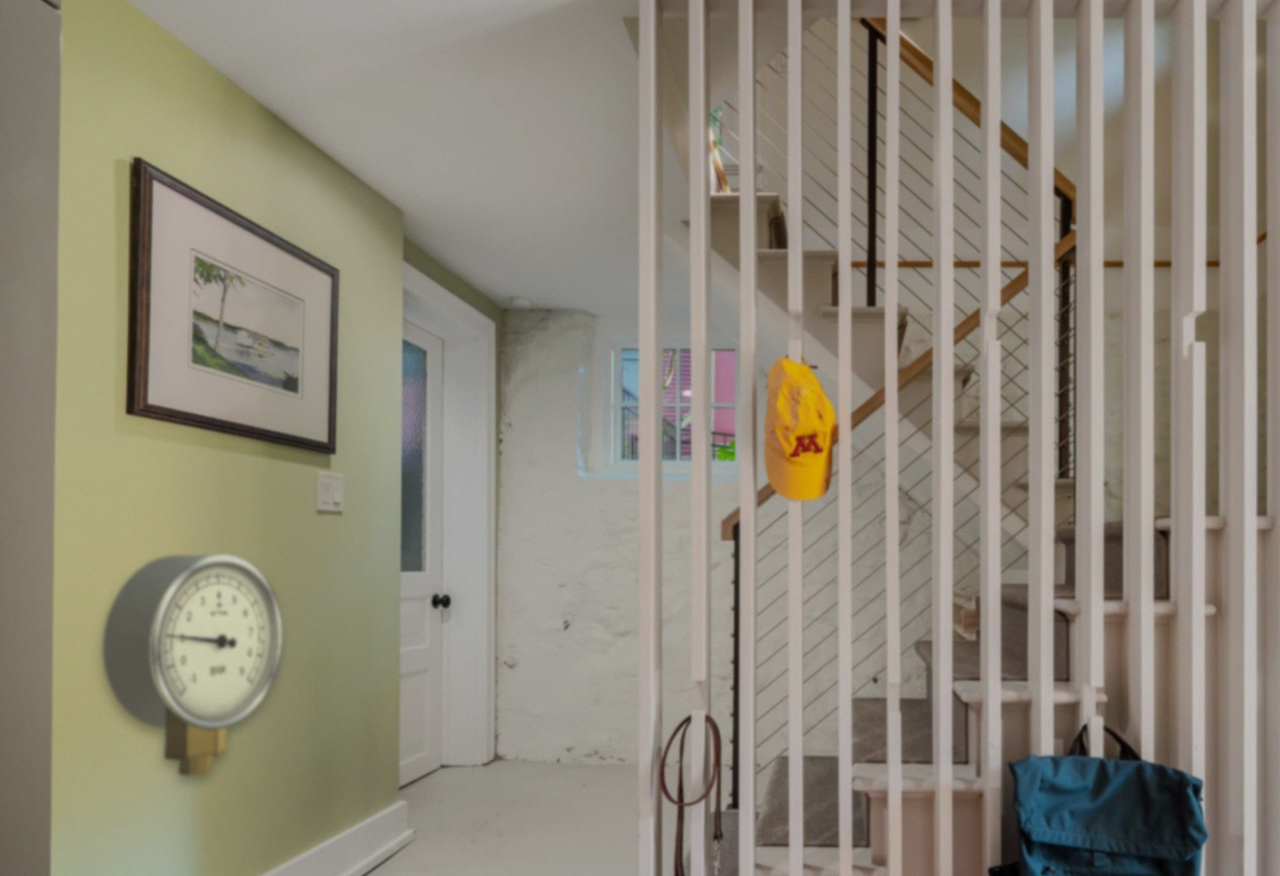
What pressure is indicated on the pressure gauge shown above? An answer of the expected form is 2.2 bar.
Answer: 1 bar
